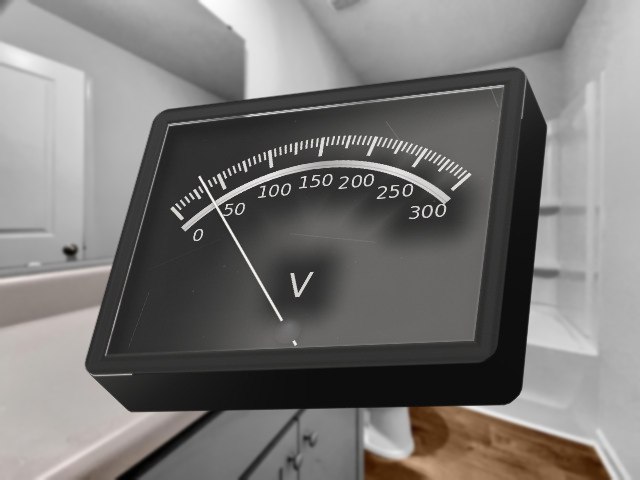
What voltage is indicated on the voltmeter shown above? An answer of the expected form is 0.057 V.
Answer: 35 V
